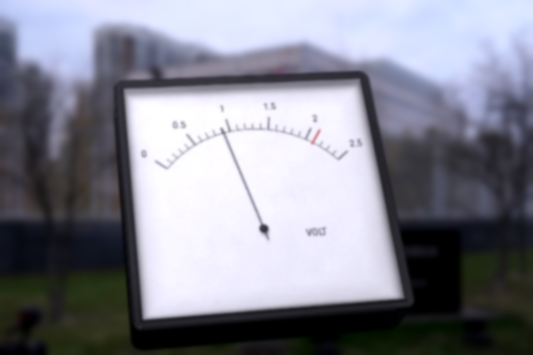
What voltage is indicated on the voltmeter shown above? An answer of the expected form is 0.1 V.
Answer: 0.9 V
